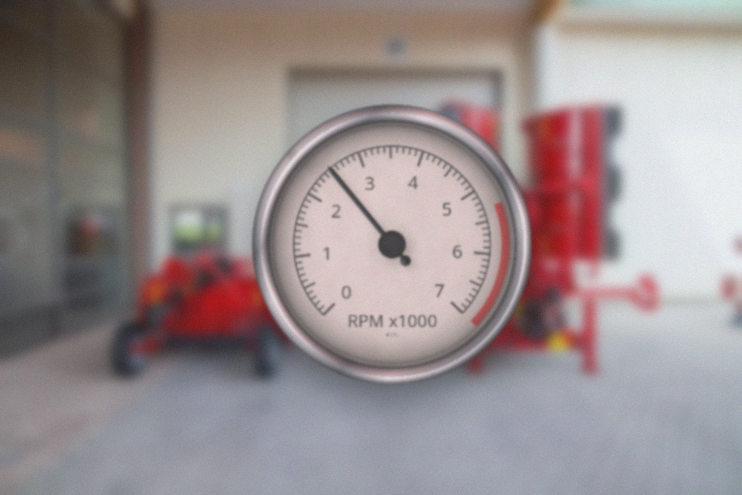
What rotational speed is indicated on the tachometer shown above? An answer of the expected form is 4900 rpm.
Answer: 2500 rpm
